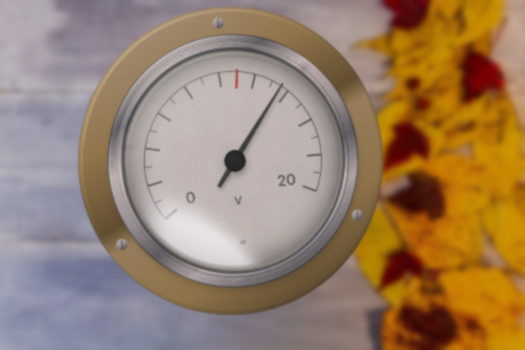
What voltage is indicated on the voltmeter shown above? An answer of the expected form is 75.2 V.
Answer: 13.5 V
